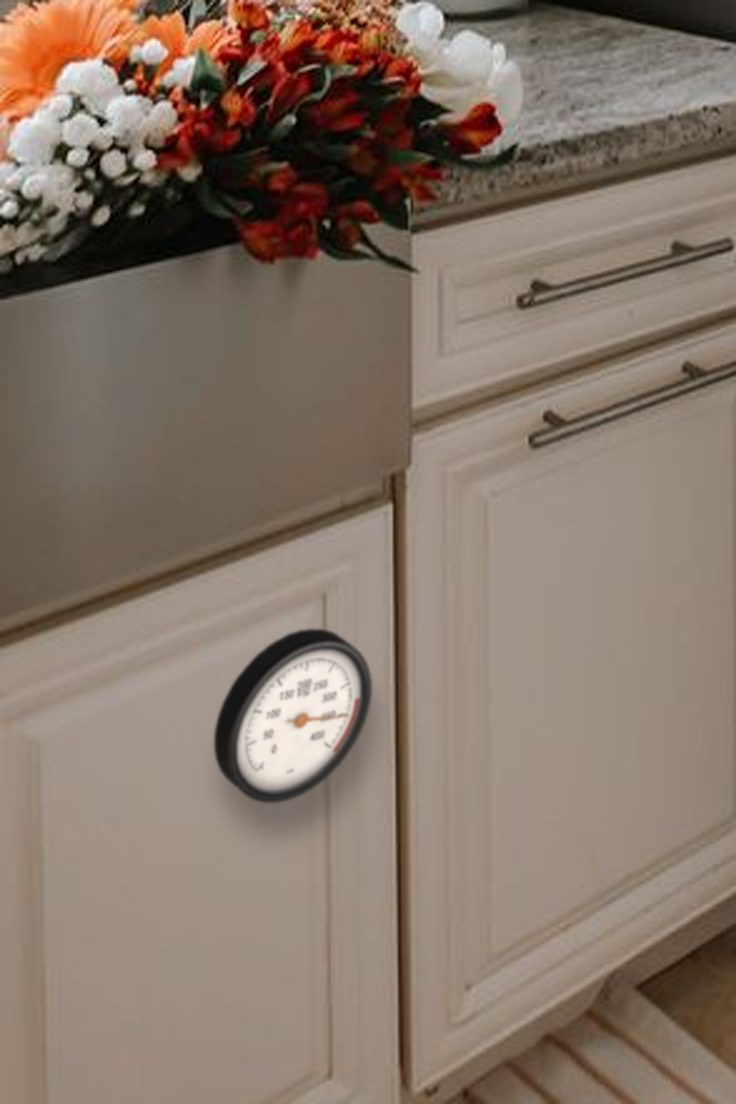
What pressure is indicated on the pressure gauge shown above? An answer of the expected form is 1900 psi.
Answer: 350 psi
